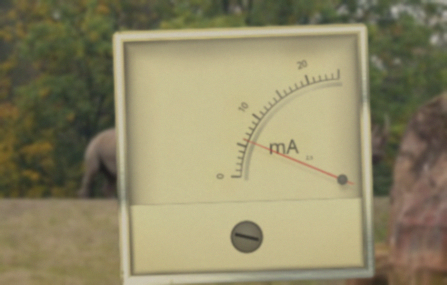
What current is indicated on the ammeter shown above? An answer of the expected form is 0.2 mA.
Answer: 6 mA
